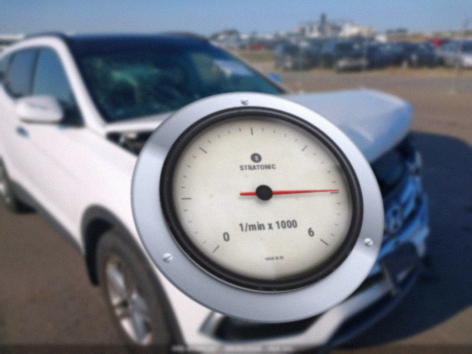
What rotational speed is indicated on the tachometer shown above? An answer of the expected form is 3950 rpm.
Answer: 5000 rpm
